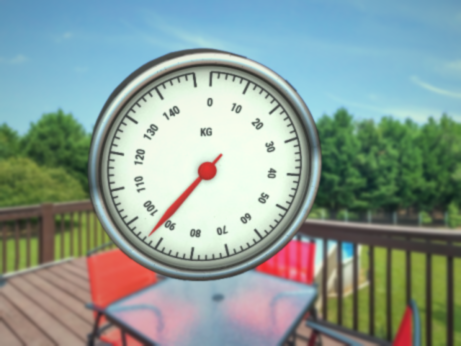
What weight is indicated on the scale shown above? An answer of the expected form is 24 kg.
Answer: 94 kg
